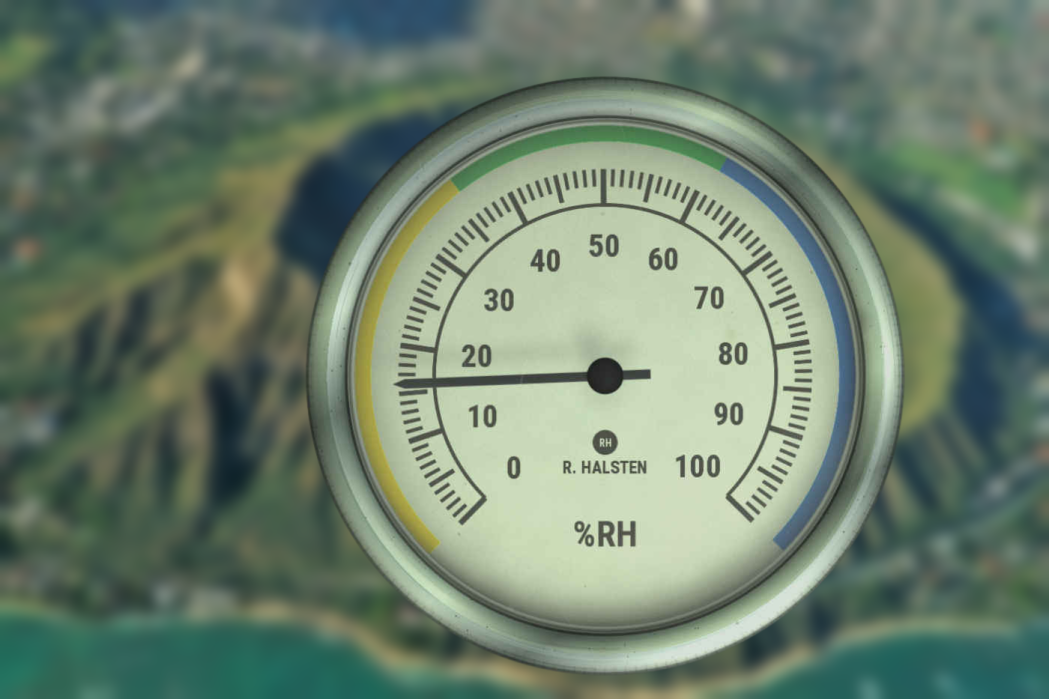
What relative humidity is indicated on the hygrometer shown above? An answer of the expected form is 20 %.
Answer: 16 %
